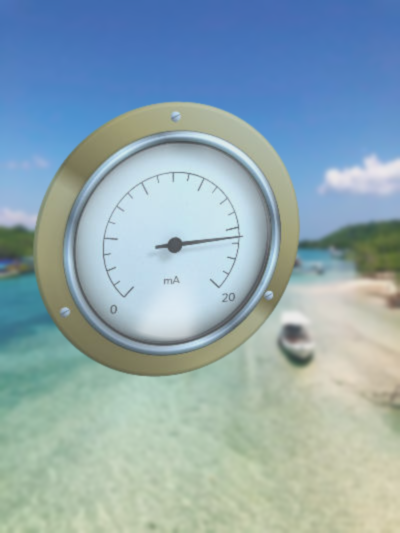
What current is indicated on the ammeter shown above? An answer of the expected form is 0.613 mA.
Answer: 16.5 mA
